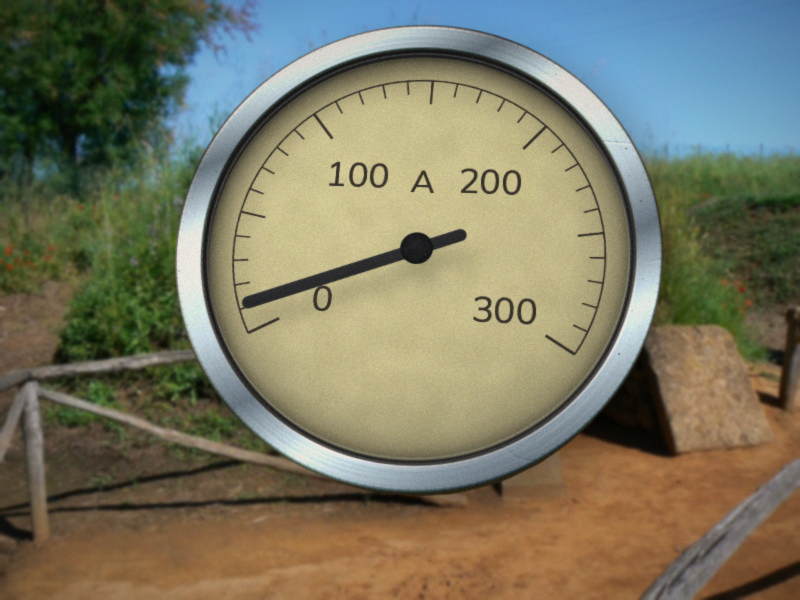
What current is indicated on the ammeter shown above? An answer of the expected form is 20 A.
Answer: 10 A
